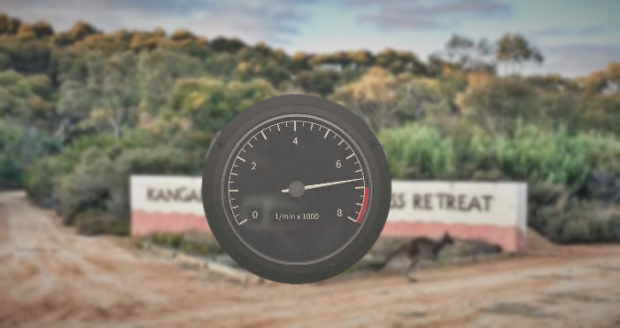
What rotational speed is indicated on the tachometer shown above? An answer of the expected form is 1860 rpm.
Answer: 6750 rpm
